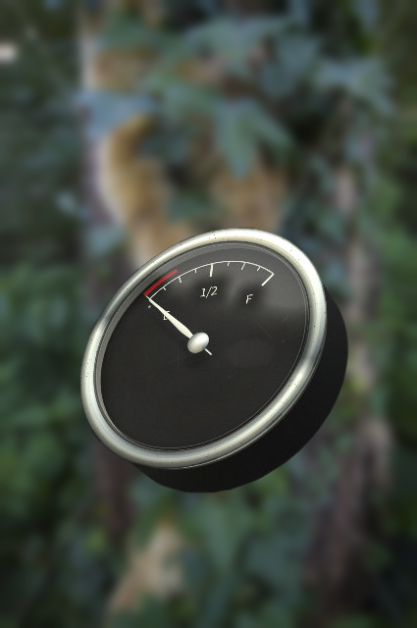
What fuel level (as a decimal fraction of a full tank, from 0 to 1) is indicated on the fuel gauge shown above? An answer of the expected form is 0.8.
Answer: 0
